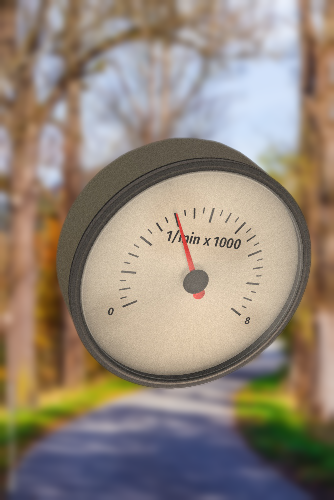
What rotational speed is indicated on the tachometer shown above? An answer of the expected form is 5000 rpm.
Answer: 3000 rpm
